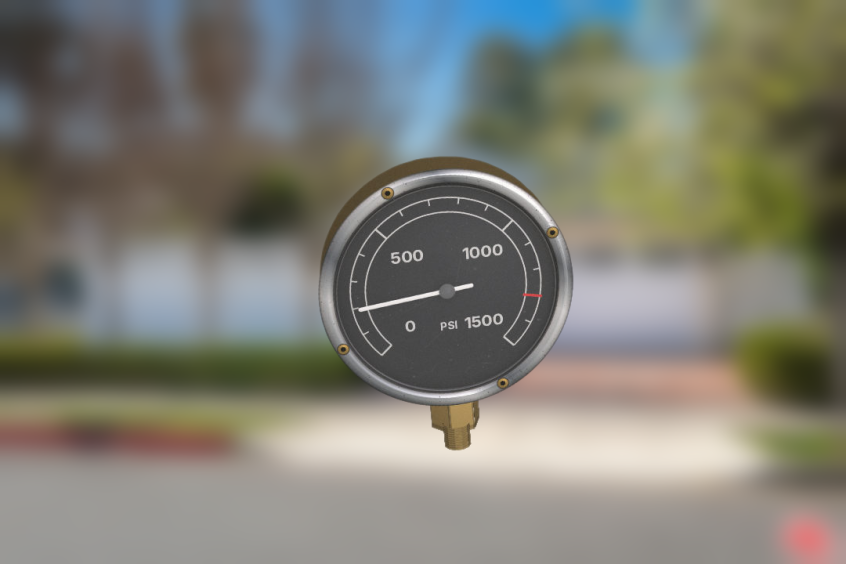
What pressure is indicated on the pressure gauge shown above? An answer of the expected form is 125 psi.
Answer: 200 psi
